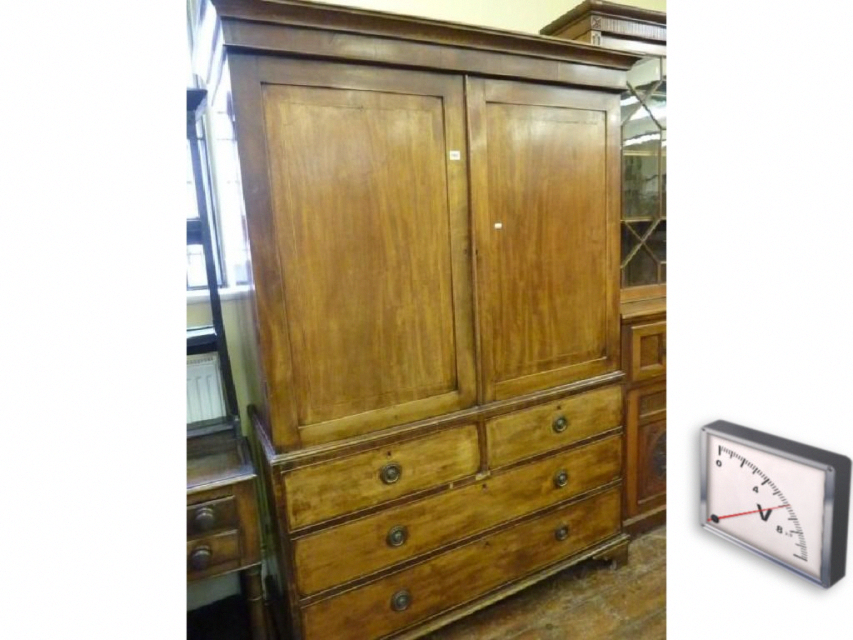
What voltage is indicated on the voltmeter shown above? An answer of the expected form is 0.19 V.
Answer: 6 V
